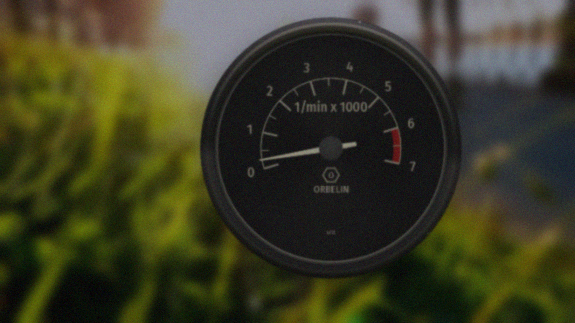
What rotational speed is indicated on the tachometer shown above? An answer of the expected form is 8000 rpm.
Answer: 250 rpm
